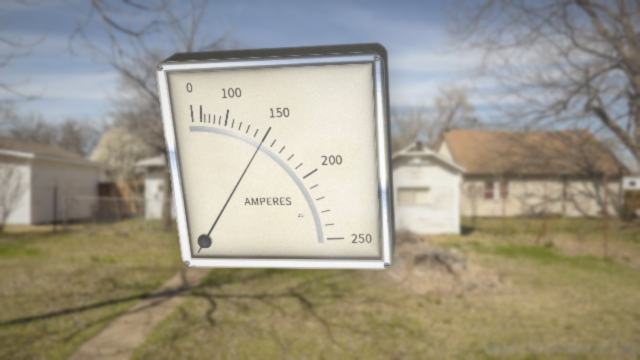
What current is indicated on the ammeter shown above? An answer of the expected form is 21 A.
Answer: 150 A
